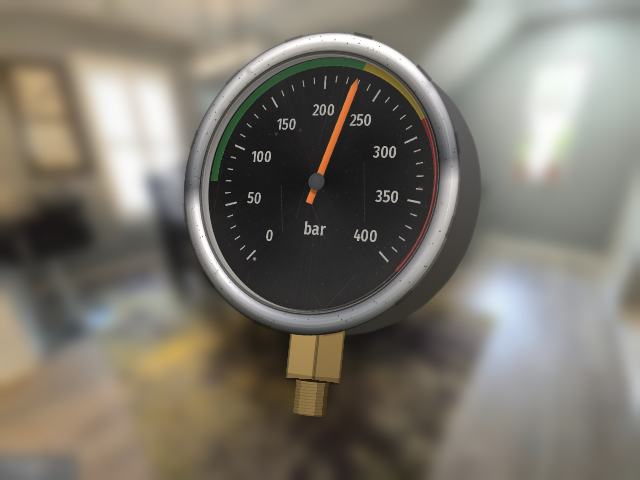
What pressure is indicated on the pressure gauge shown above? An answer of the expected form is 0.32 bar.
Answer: 230 bar
